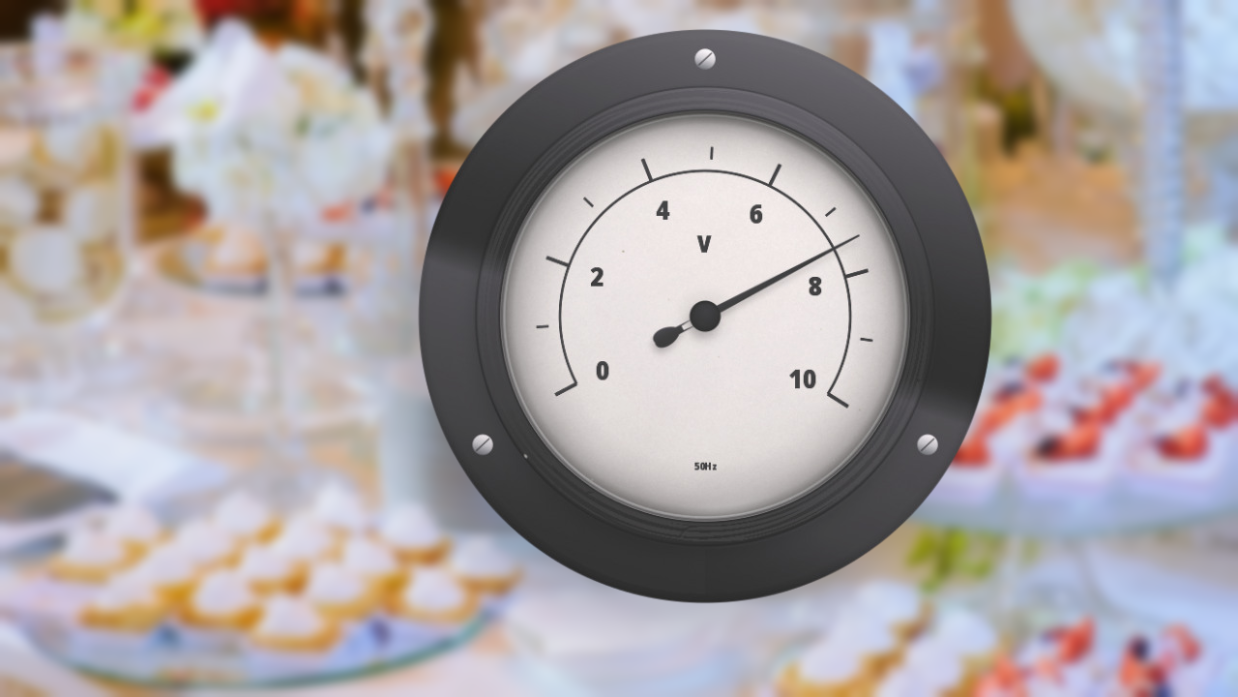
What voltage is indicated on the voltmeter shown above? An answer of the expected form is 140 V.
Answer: 7.5 V
